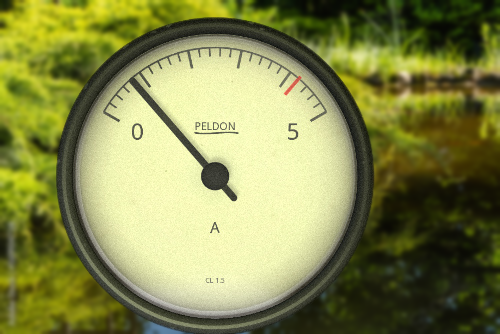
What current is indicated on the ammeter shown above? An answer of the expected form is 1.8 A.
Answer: 0.8 A
